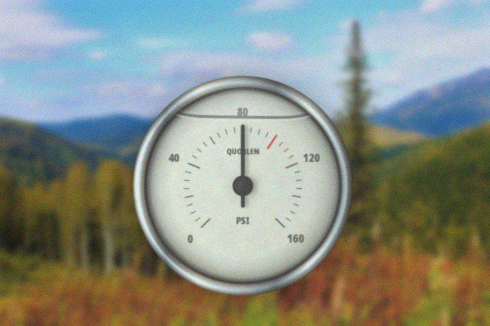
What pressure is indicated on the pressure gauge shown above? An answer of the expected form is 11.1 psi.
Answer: 80 psi
